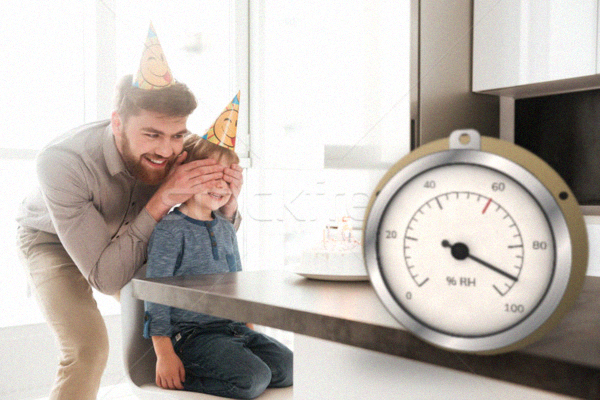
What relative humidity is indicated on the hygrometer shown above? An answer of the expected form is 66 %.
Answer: 92 %
